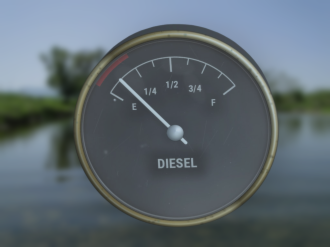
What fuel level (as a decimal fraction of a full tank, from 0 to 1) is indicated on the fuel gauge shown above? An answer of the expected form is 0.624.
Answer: 0.125
